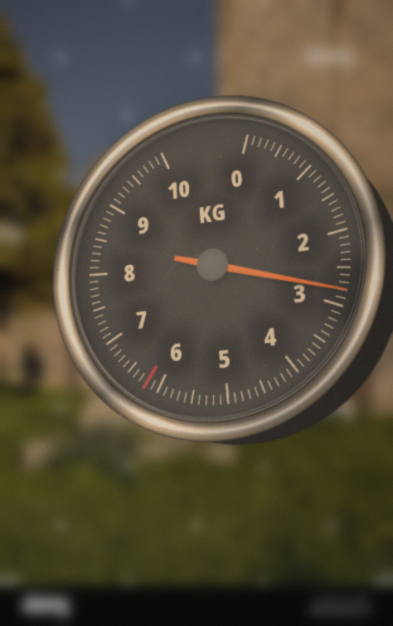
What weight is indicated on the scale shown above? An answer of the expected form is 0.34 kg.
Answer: 2.8 kg
